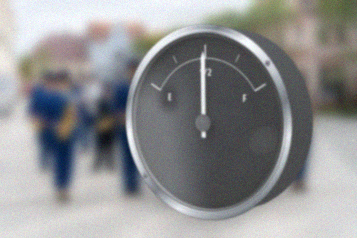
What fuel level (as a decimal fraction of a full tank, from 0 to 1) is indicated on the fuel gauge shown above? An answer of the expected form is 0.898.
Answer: 0.5
